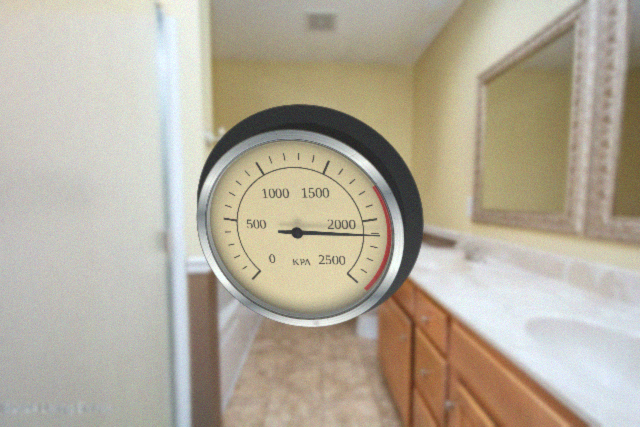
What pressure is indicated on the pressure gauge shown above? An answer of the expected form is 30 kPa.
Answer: 2100 kPa
